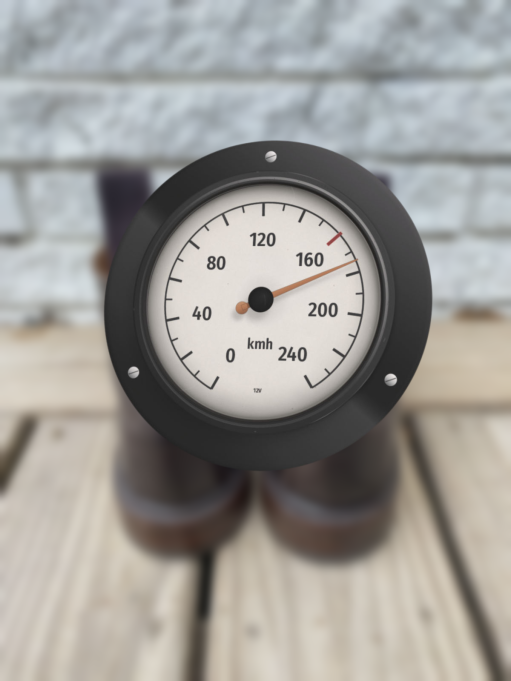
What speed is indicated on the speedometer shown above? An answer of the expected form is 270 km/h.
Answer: 175 km/h
